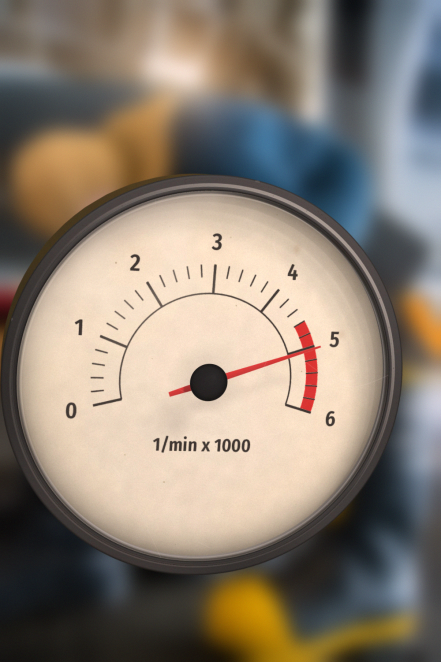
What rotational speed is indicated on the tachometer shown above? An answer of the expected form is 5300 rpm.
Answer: 5000 rpm
